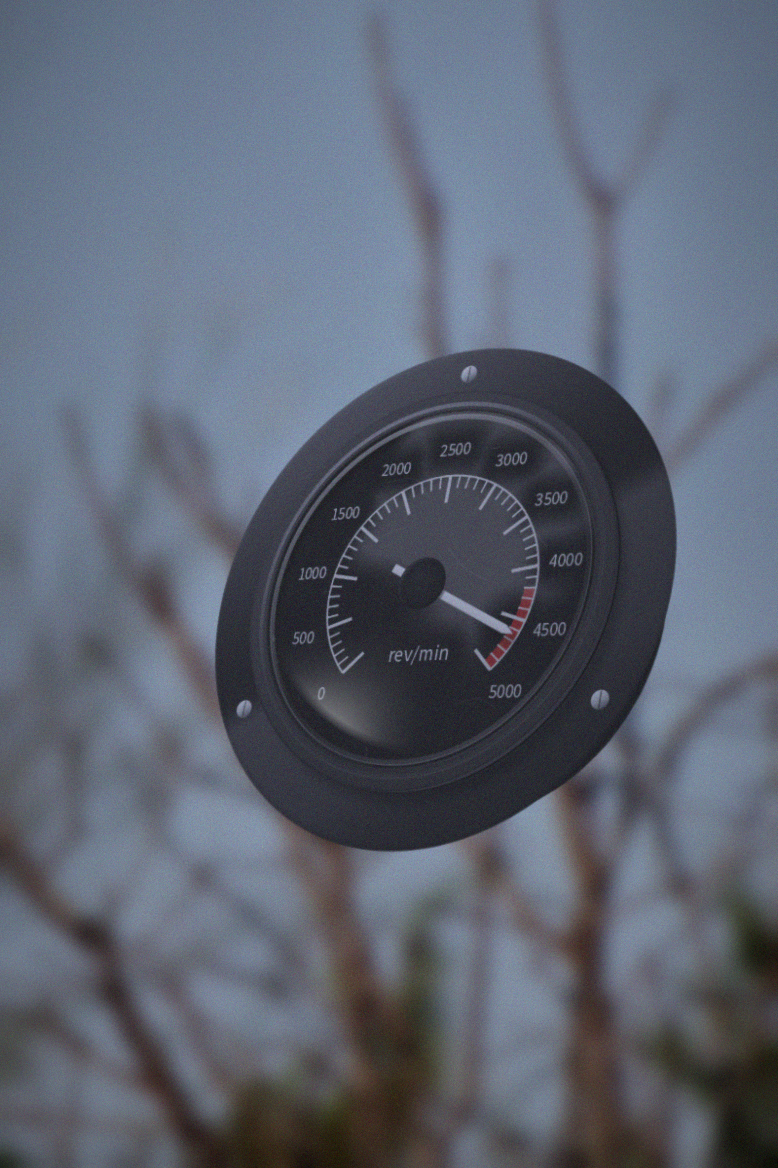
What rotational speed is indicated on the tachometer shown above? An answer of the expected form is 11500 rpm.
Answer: 4650 rpm
